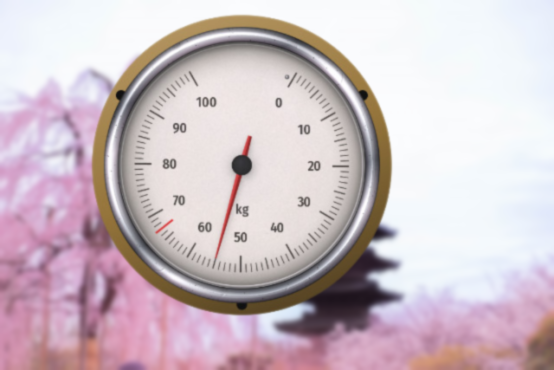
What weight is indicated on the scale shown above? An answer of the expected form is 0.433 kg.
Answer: 55 kg
